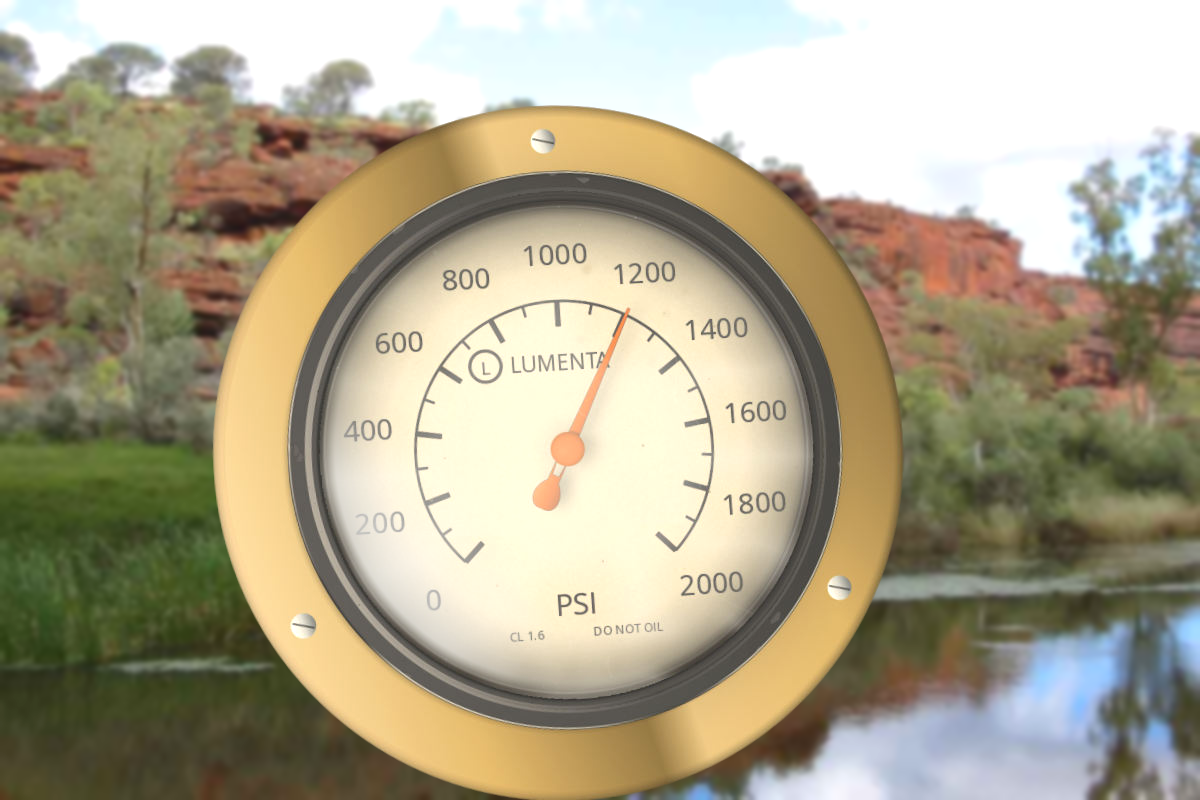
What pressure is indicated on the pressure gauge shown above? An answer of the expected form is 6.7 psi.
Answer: 1200 psi
